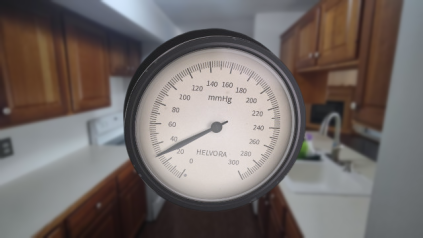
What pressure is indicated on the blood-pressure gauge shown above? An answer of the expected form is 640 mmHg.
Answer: 30 mmHg
